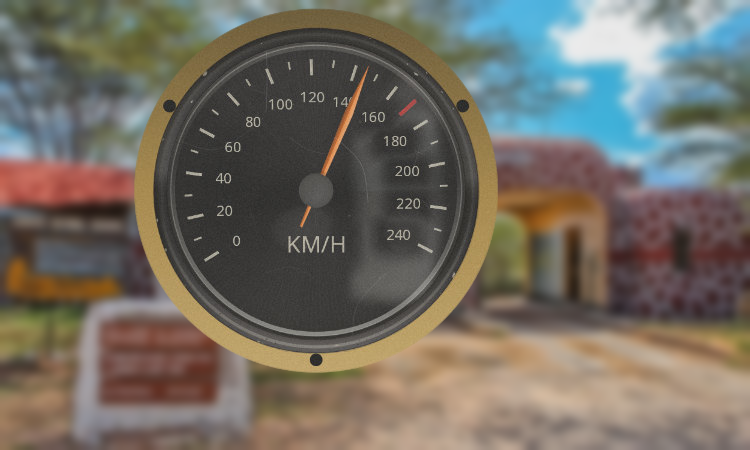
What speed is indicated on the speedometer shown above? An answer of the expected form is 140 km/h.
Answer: 145 km/h
